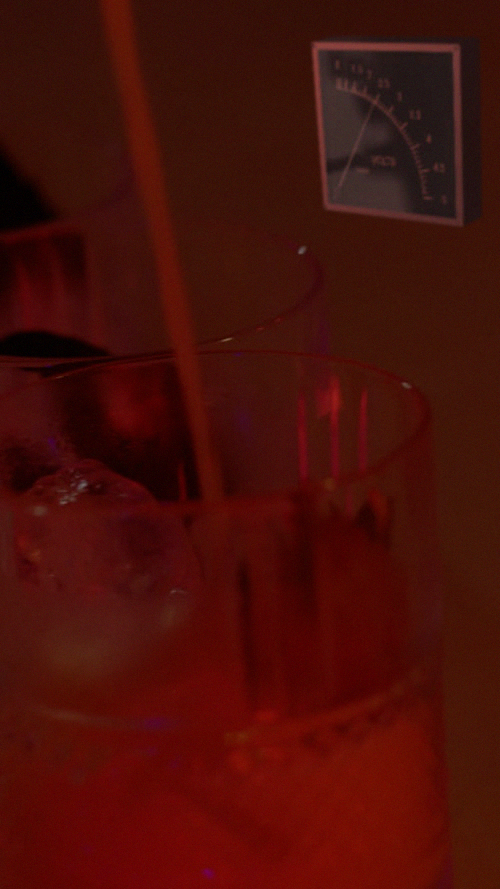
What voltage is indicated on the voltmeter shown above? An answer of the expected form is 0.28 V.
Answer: 2.5 V
